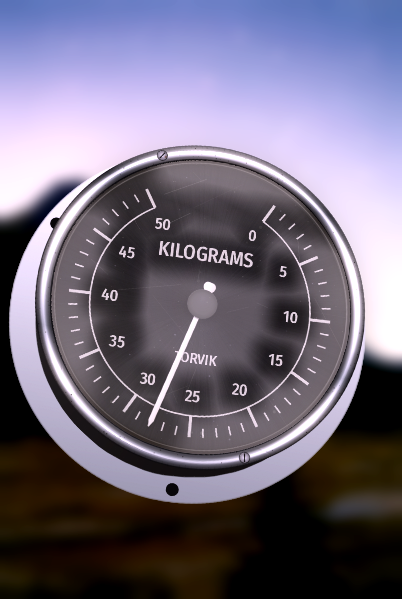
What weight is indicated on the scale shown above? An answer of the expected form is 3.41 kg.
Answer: 28 kg
